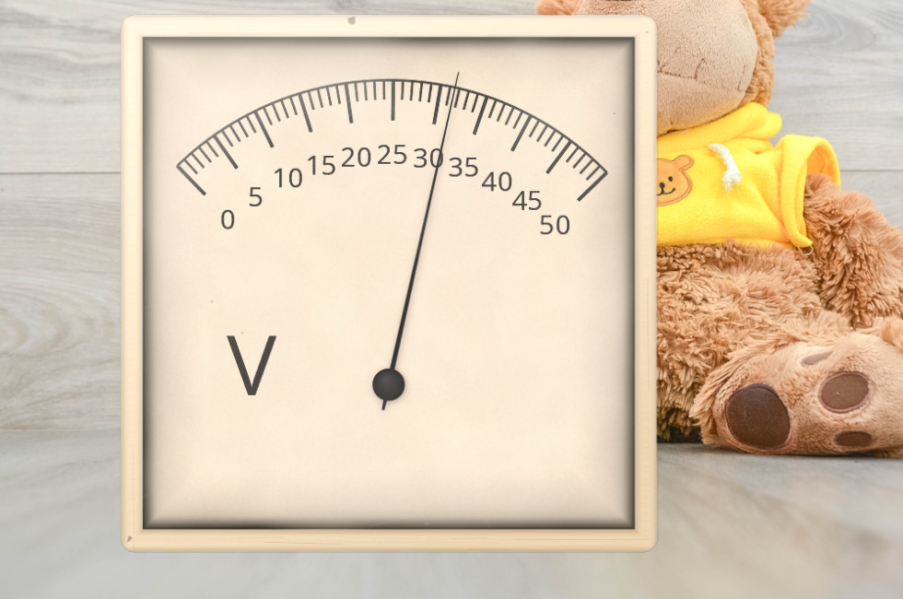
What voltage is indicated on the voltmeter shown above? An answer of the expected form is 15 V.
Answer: 31.5 V
